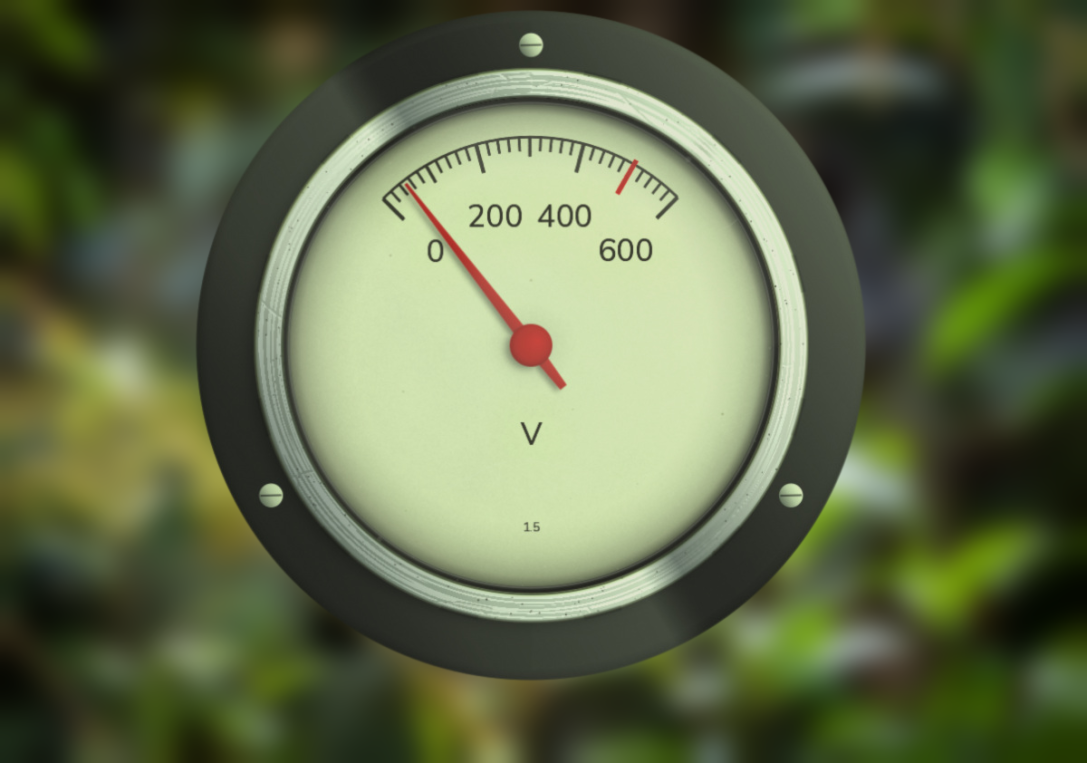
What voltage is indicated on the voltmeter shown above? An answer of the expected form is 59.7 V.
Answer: 50 V
